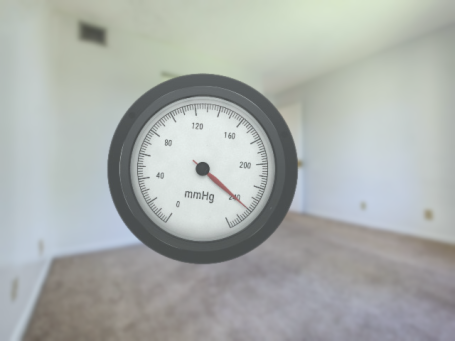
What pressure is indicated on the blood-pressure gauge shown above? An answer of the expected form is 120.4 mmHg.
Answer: 240 mmHg
